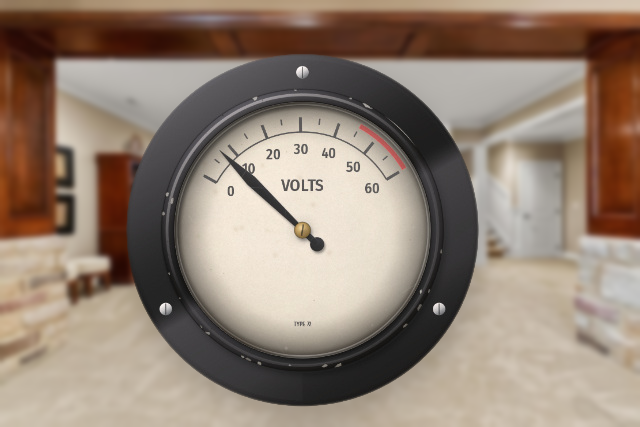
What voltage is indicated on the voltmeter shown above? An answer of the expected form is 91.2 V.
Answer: 7.5 V
